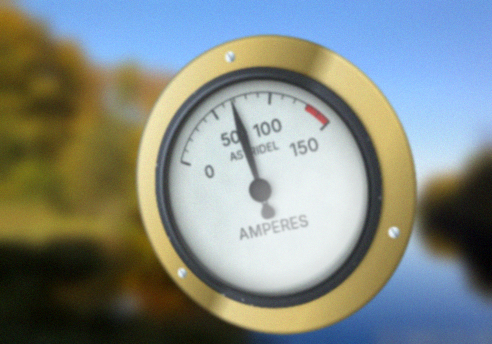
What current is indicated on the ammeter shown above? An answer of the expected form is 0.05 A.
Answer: 70 A
